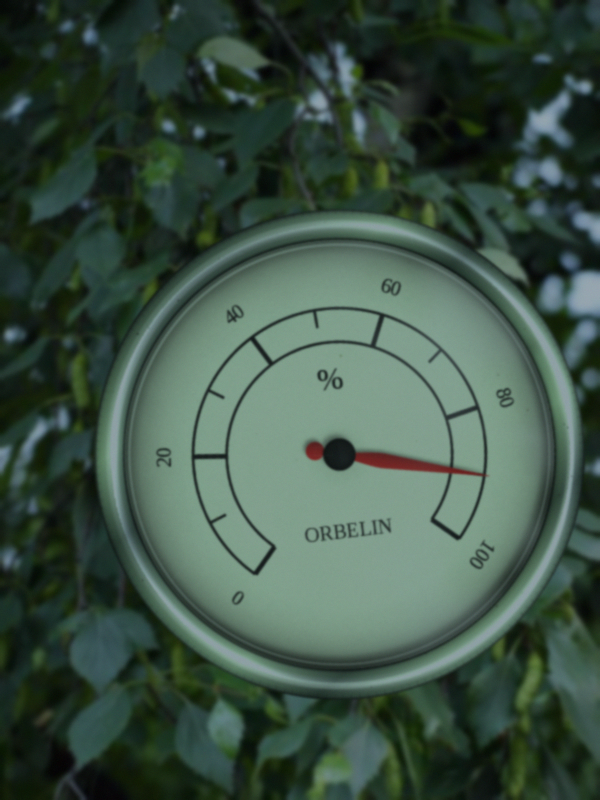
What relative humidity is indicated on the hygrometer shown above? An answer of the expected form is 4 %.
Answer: 90 %
